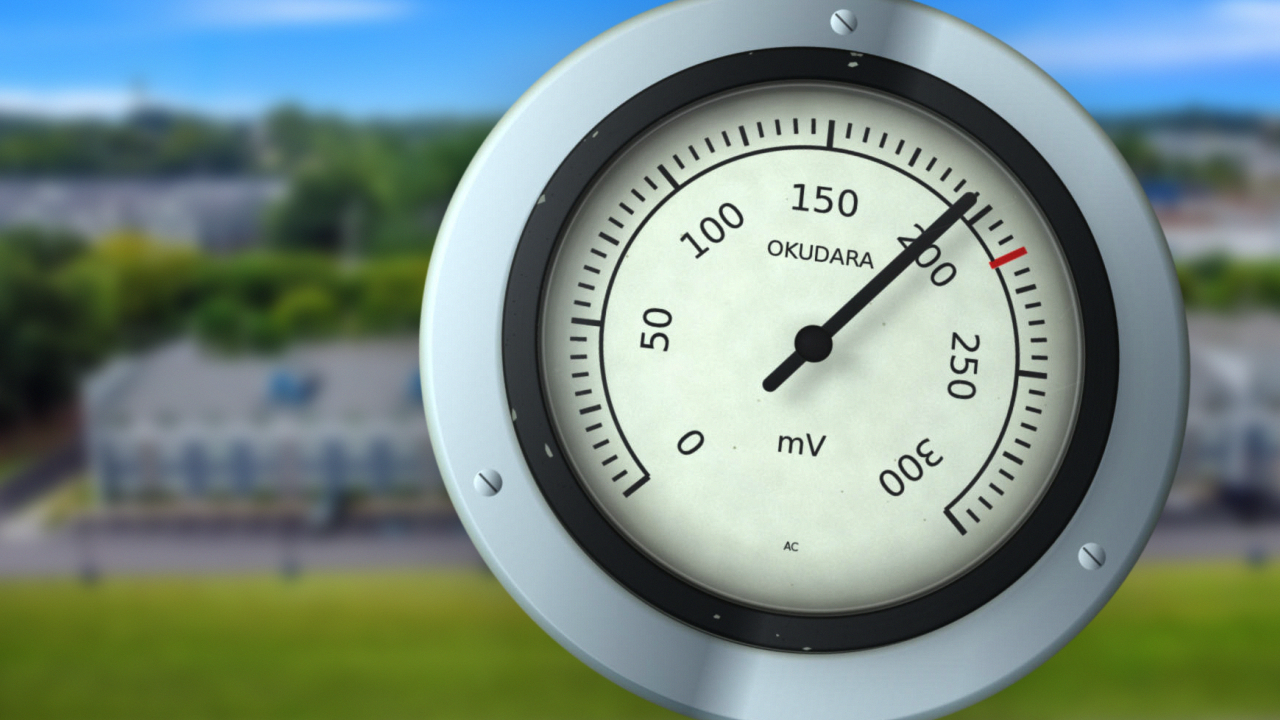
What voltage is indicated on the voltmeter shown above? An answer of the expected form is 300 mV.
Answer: 195 mV
